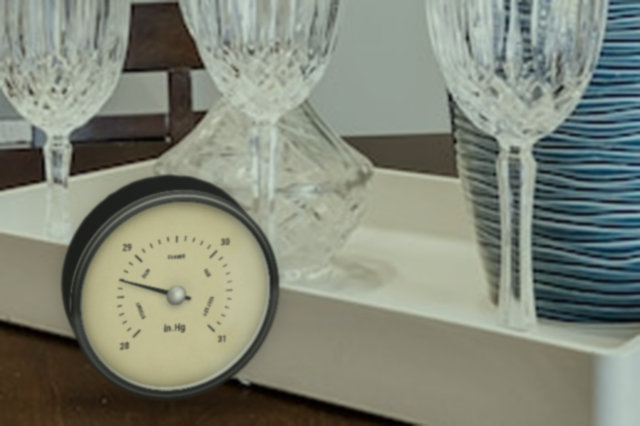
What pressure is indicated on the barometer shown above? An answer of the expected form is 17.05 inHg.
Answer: 28.7 inHg
